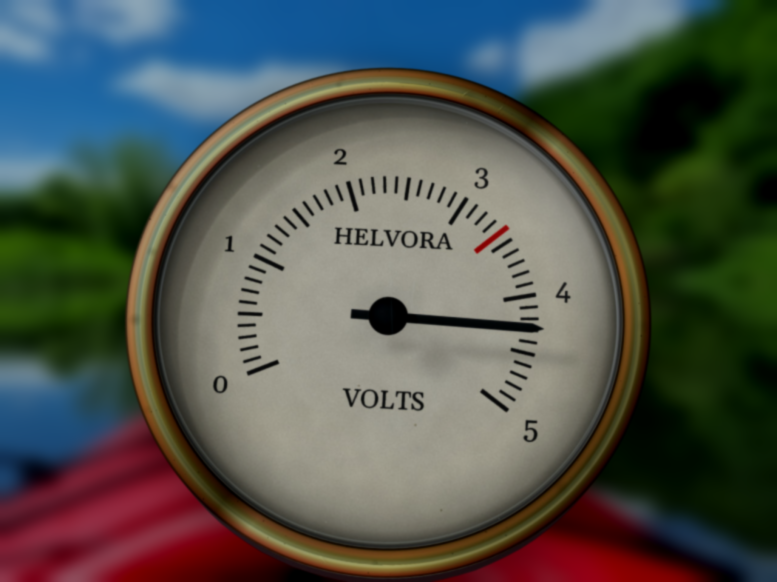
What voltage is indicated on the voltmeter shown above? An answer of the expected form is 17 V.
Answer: 4.3 V
